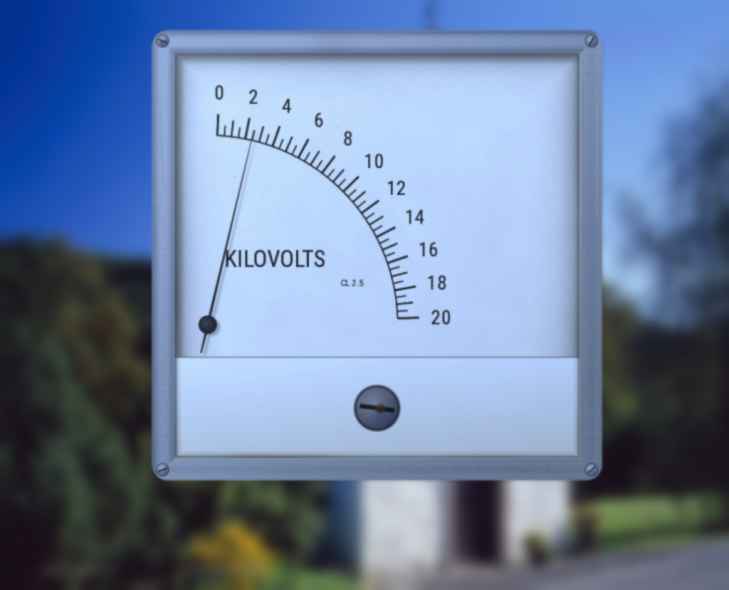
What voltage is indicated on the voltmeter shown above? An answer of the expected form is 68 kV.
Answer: 2.5 kV
